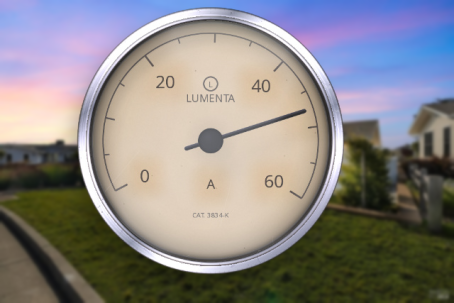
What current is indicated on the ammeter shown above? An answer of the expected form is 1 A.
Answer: 47.5 A
